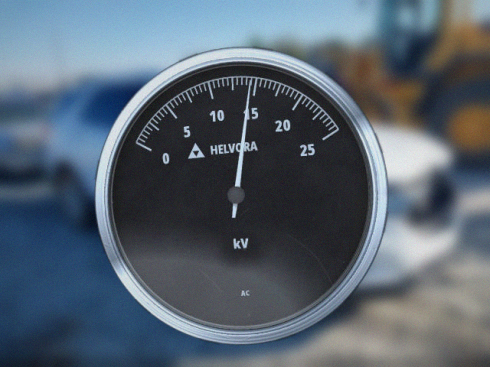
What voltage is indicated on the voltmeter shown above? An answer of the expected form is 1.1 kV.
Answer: 14.5 kV
